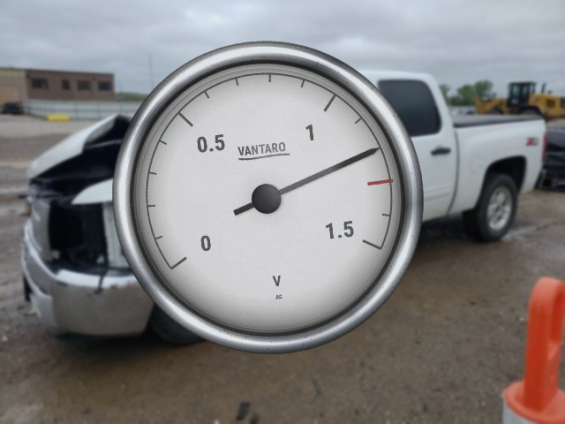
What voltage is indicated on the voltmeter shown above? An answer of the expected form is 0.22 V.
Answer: 1.2 V
